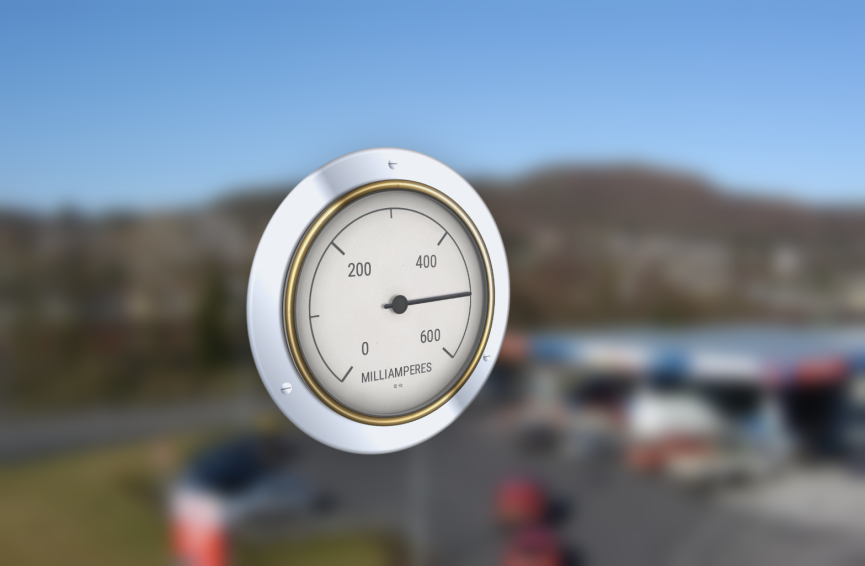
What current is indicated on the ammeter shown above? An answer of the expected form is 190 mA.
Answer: 500 mA
